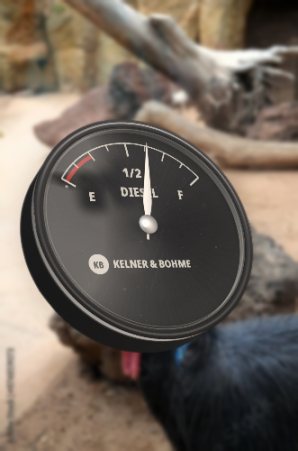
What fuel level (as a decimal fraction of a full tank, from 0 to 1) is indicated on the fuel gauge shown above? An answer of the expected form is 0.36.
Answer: 0.625
